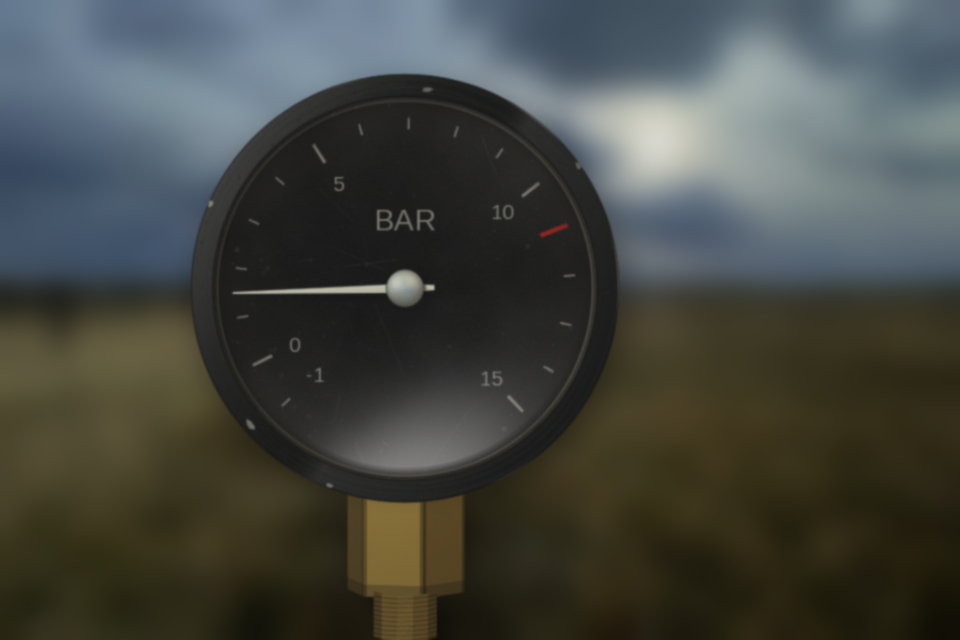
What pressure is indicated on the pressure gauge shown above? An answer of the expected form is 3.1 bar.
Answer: 1.5 bar
